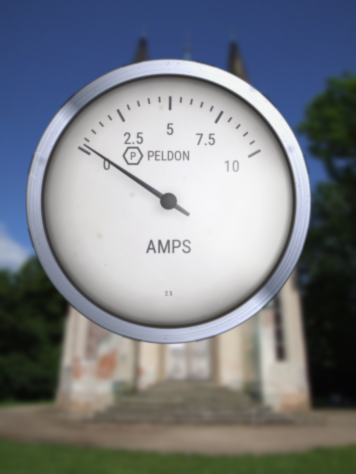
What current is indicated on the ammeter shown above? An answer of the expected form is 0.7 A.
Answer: 0.25 A
